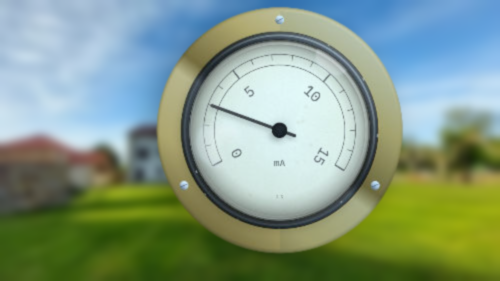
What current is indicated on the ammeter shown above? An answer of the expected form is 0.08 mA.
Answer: 3 mA
